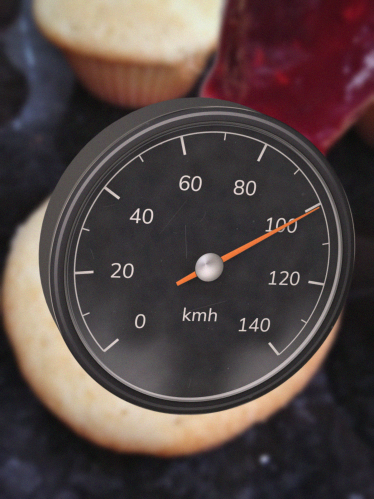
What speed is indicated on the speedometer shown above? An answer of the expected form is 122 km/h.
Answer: 100 km/h
